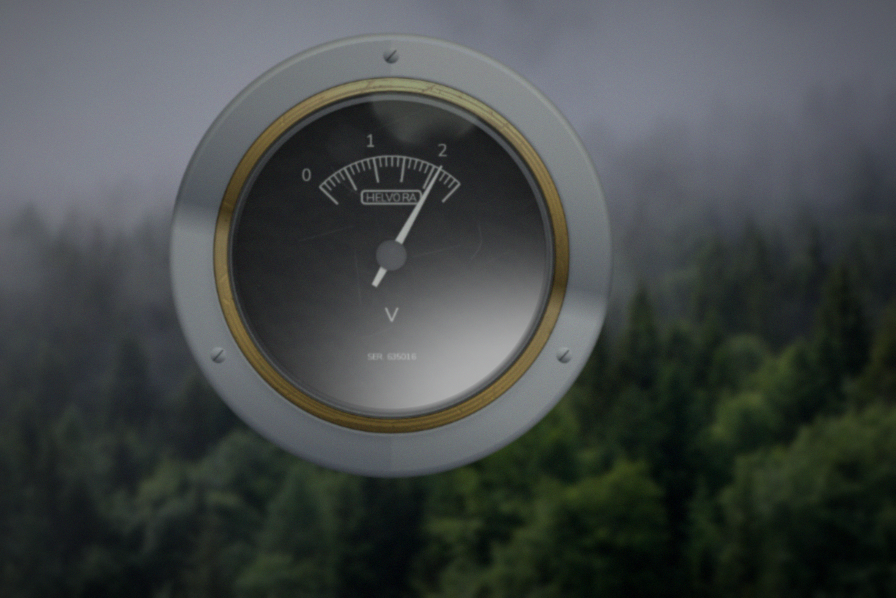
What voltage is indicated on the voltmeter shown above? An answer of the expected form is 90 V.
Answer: 2.1 V
